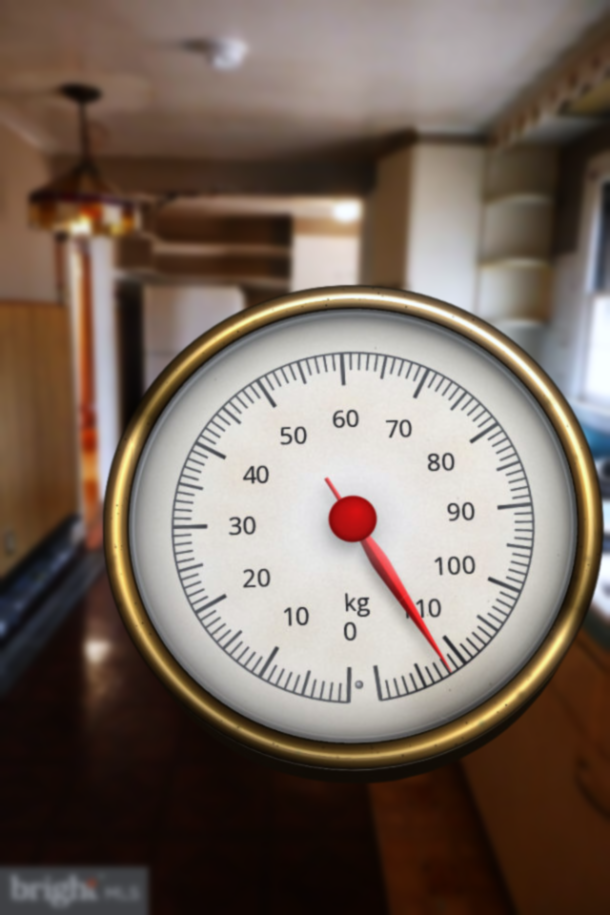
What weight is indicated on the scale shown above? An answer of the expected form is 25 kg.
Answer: 112 kg
